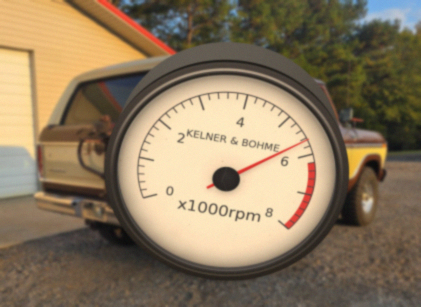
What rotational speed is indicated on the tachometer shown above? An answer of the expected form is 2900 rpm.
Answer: 5600 rpm
